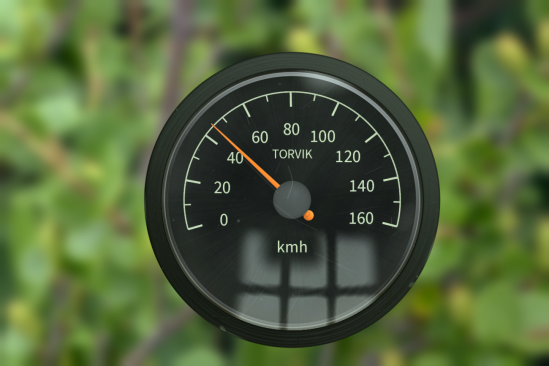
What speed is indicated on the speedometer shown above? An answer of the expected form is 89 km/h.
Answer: 45 km/h
